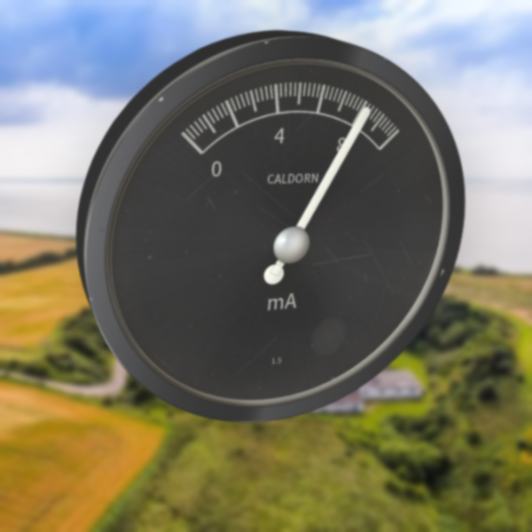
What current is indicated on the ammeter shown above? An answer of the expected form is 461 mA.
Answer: 8 mA
